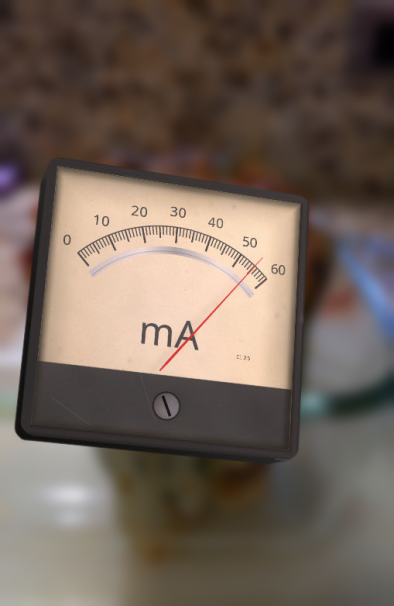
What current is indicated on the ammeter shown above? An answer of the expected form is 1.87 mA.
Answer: 55 mA
